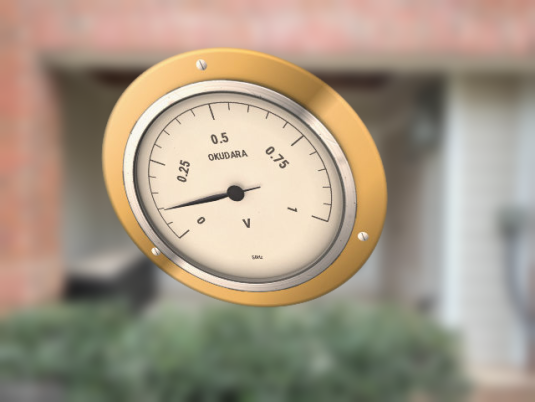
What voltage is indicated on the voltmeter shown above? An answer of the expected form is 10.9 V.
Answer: 0.1 V
